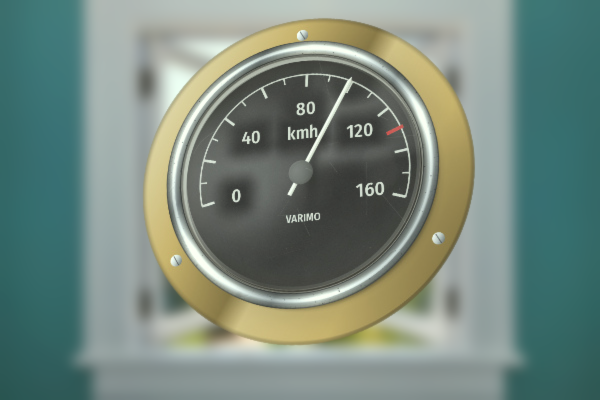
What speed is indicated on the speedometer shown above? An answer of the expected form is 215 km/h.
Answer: 100 km/h
